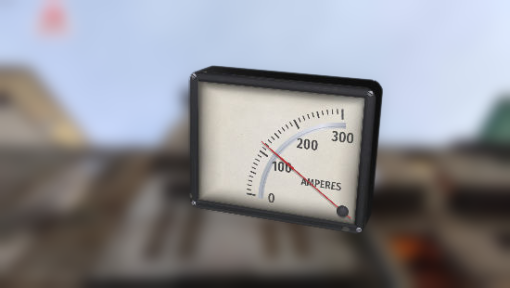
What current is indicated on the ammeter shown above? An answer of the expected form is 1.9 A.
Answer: 120 A
